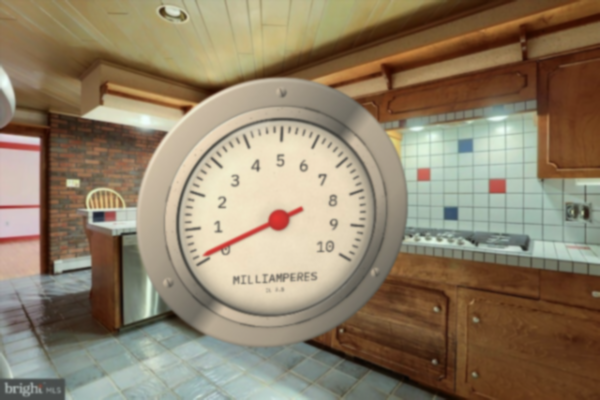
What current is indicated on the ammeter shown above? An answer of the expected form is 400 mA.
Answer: 0.2 mA
